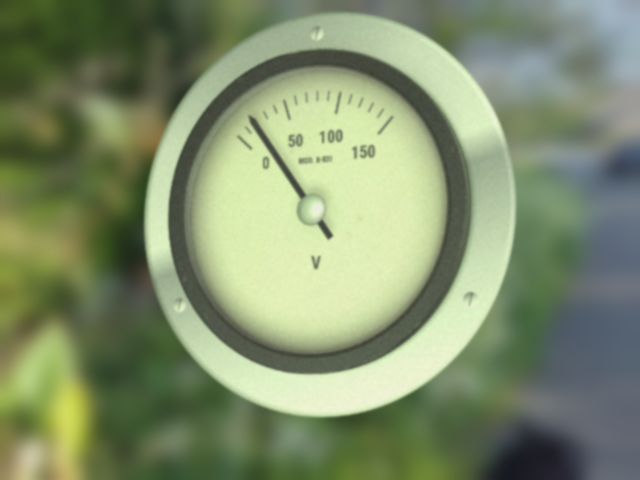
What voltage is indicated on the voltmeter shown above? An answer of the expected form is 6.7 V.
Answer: 20 V
